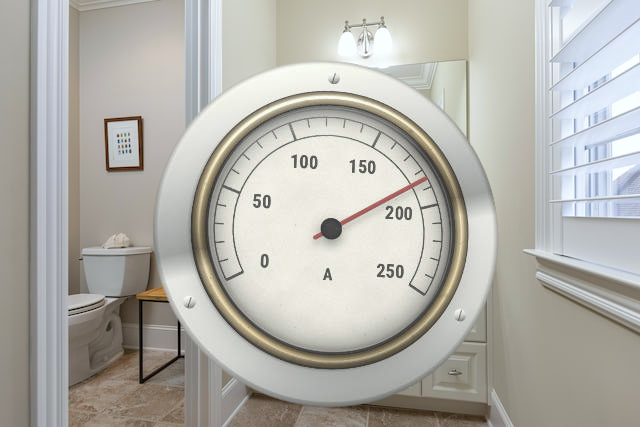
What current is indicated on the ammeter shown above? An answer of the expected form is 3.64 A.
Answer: 185 A
